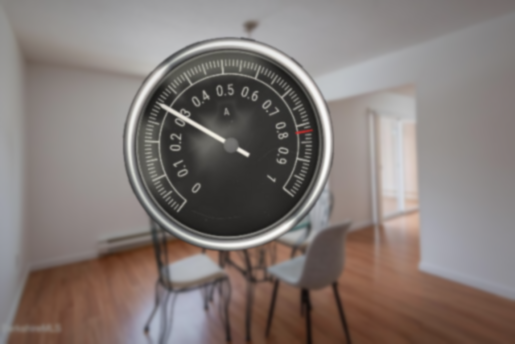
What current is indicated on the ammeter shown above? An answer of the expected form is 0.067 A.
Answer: 0.3 A
